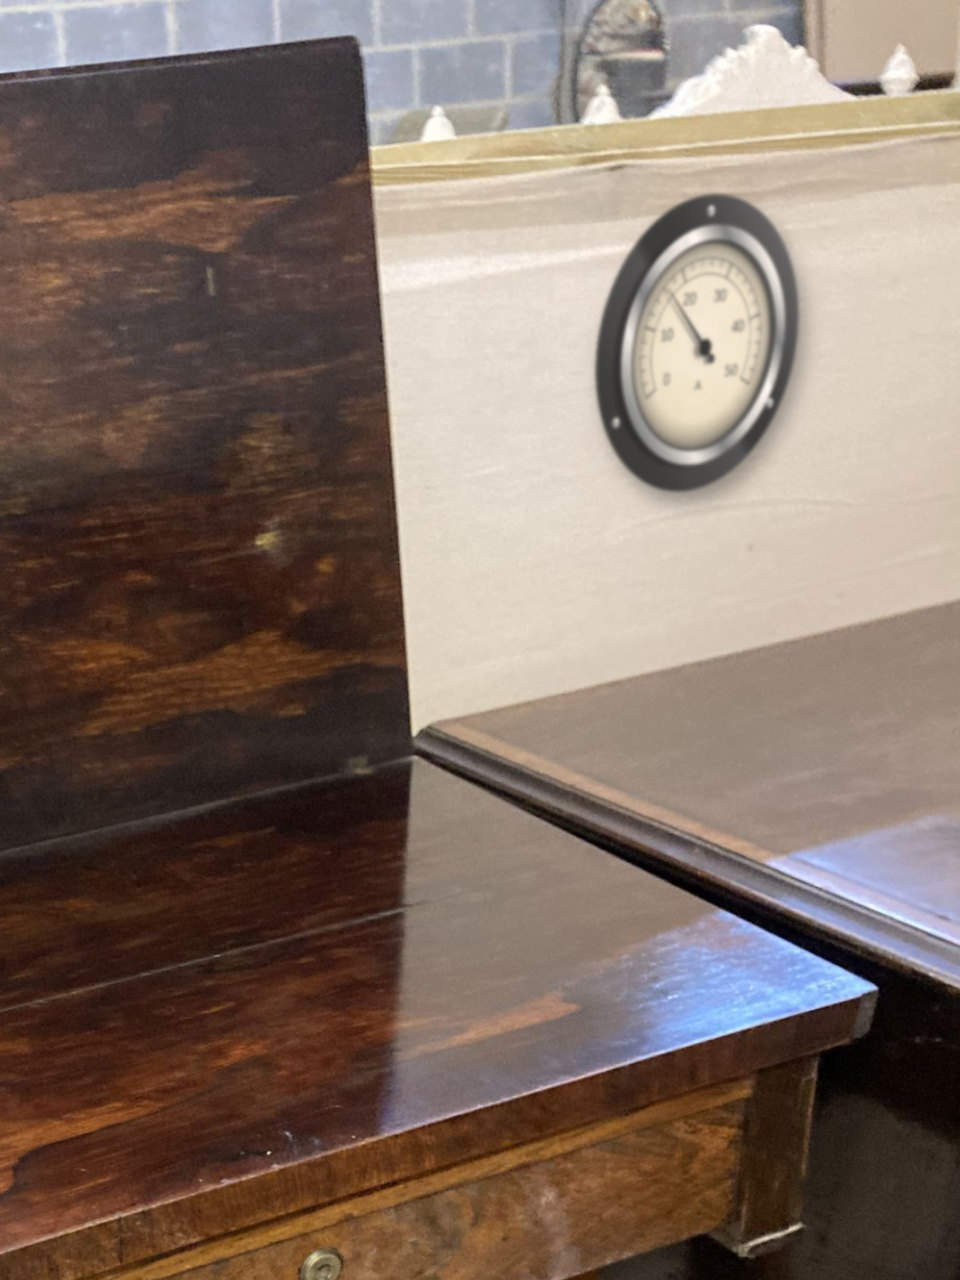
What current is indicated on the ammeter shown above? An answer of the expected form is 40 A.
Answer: 16 A
